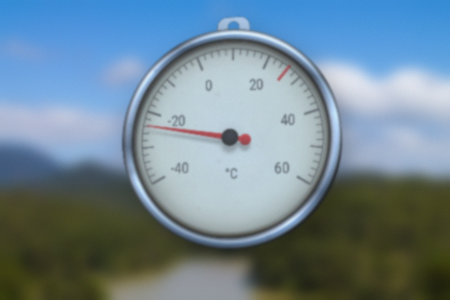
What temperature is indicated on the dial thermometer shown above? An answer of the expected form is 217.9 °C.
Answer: -24 °C
